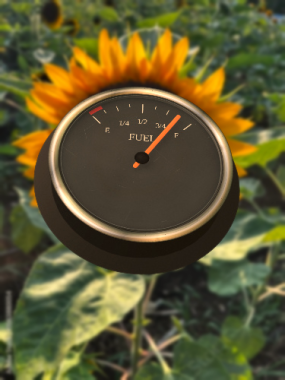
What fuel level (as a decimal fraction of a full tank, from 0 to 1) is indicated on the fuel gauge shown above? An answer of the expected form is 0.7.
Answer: 0.875
